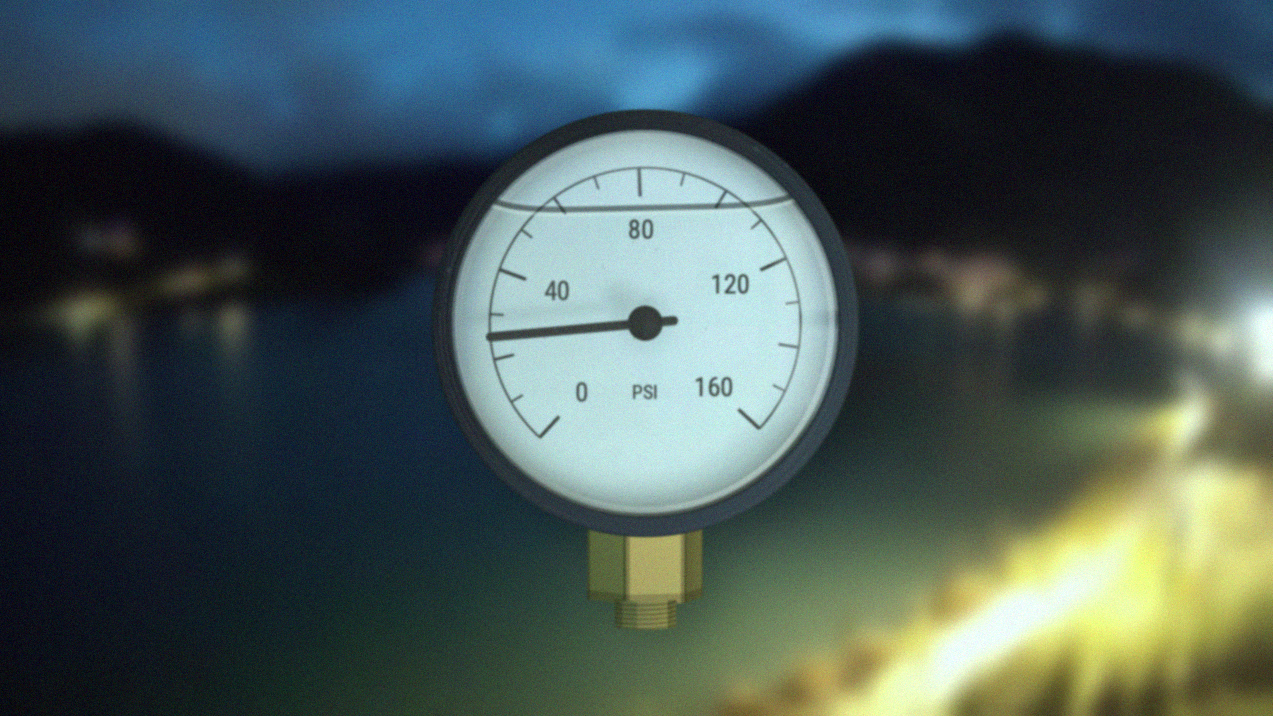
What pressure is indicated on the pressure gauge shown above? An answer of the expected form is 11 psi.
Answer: 25 psi
